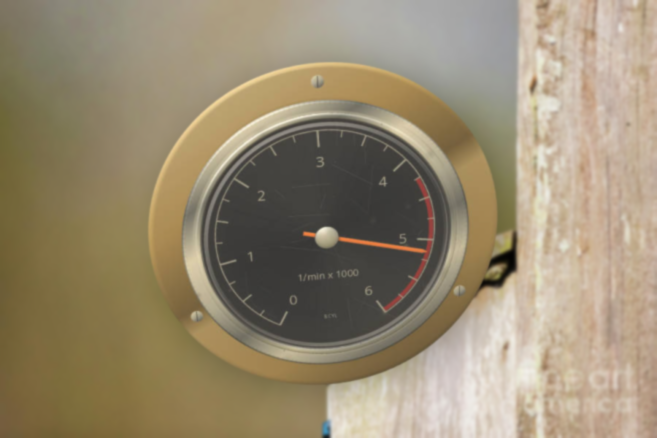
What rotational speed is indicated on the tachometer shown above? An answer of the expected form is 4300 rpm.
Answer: 5125 rpm
